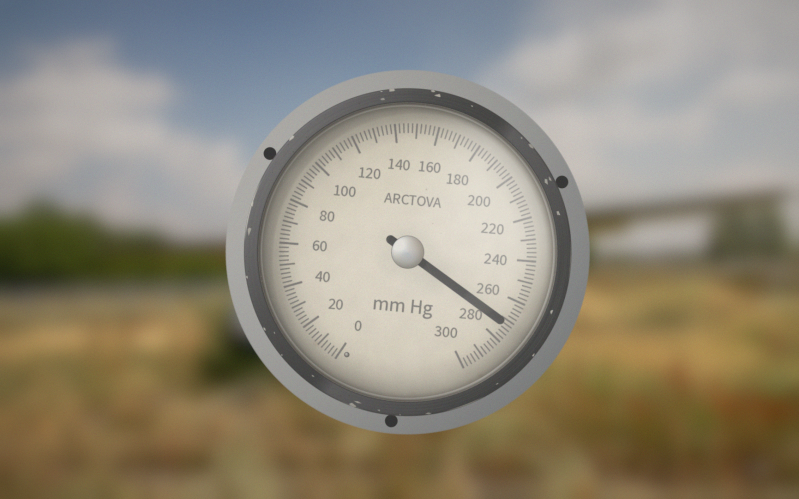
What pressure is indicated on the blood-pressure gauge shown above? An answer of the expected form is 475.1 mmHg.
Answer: 272 mmHg
